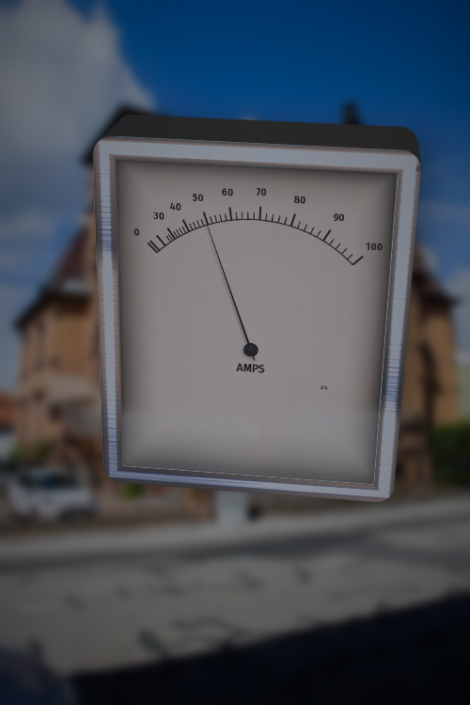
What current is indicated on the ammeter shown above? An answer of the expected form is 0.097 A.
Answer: 50 A
